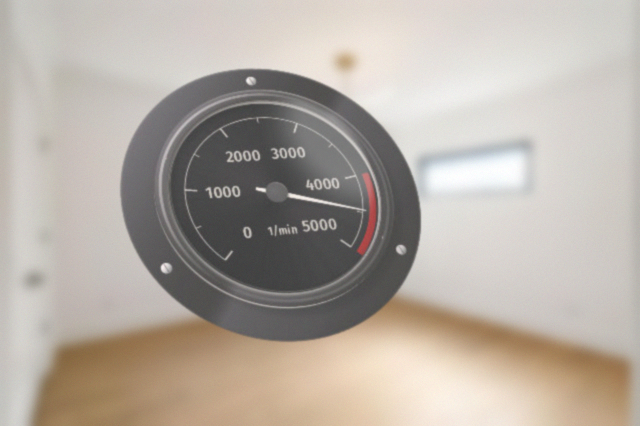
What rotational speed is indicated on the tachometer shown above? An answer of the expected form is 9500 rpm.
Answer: 4500 rpm
